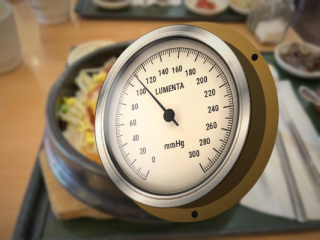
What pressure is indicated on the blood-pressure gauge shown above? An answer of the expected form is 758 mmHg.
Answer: 110 mmHg
